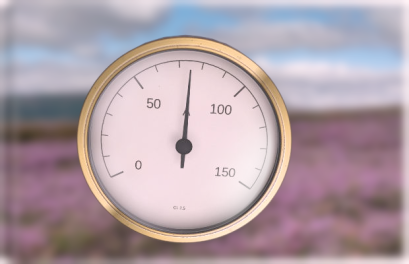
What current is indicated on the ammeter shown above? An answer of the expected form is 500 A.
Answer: 75 A
